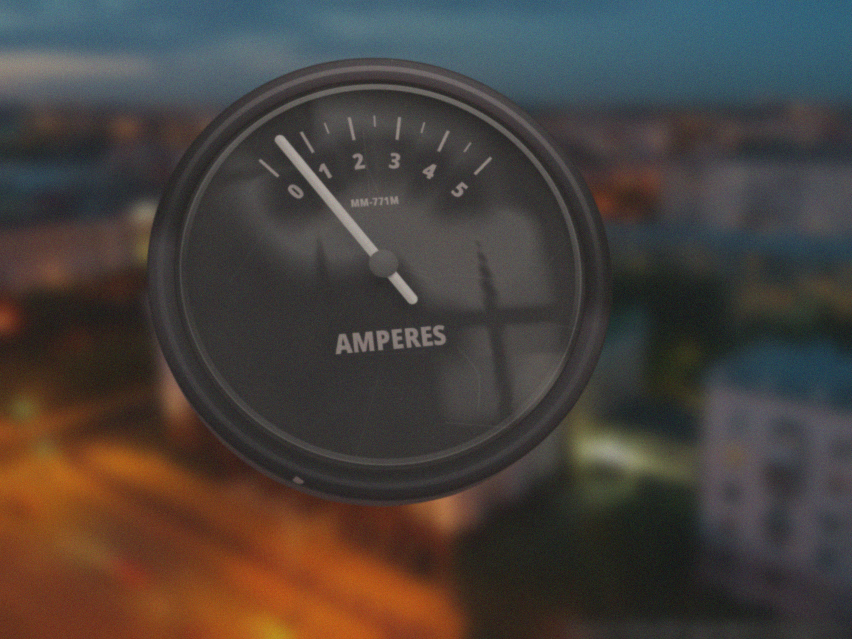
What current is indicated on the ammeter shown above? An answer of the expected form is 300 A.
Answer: 0.5 A
